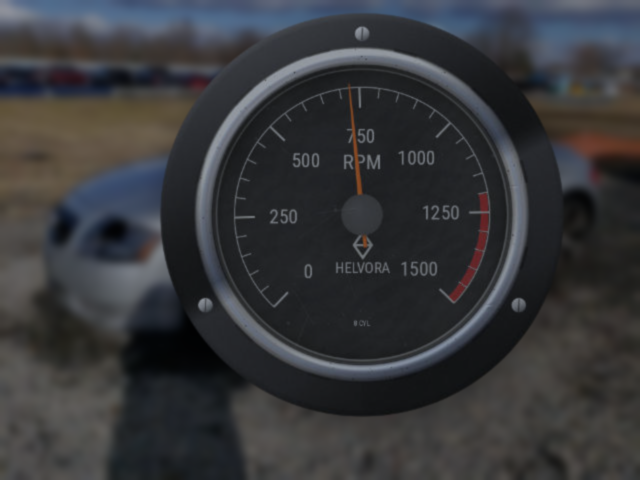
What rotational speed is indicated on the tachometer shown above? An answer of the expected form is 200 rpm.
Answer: 725 rpm
